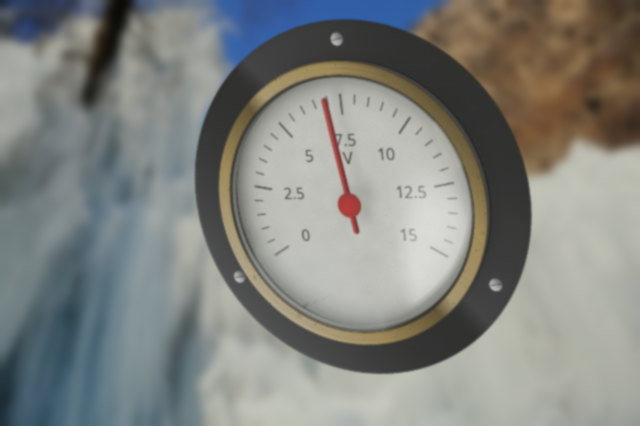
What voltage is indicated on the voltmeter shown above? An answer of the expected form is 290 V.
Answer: 7 V
